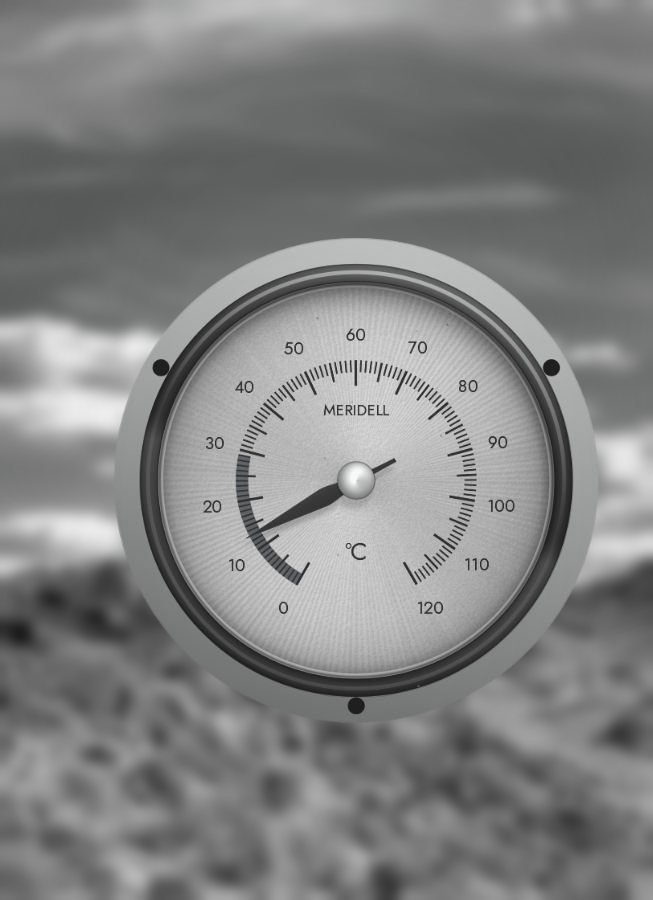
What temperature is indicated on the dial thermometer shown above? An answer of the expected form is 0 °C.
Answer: 13 °C
